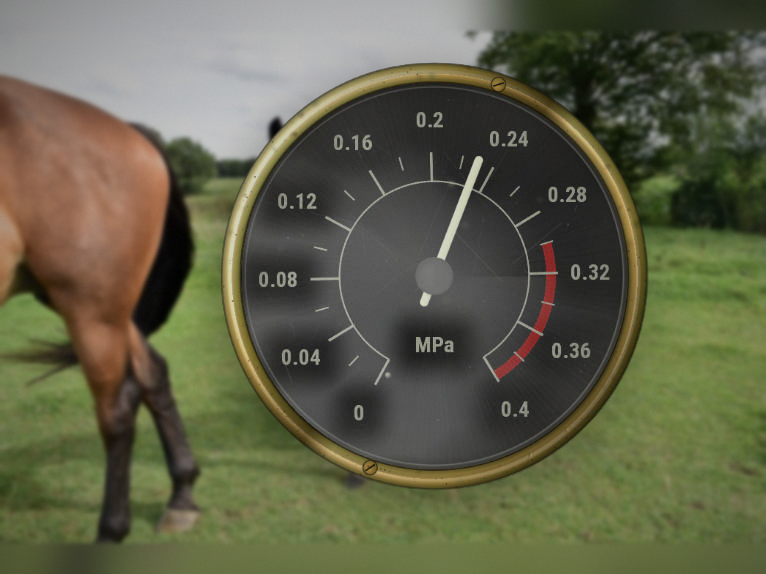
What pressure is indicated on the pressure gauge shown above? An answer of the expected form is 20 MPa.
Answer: 0.23 MPa
